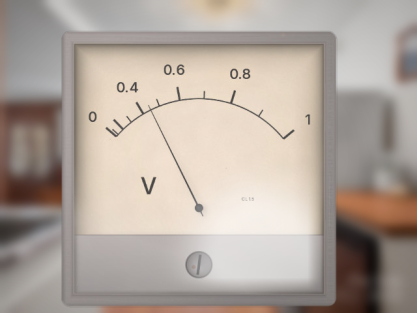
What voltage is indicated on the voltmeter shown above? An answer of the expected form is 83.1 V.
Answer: 0.45 V
